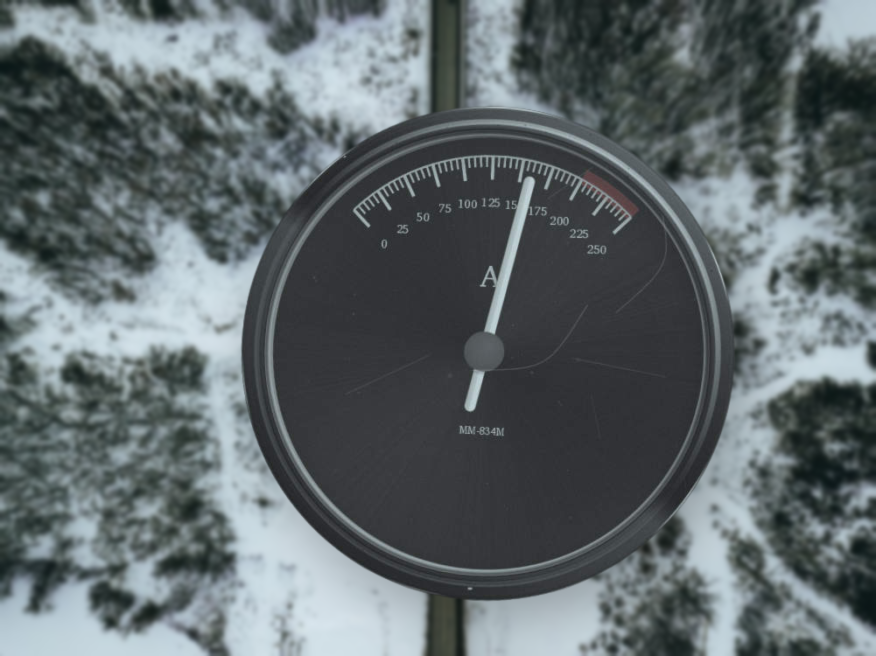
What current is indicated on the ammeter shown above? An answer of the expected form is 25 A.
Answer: 160 A
